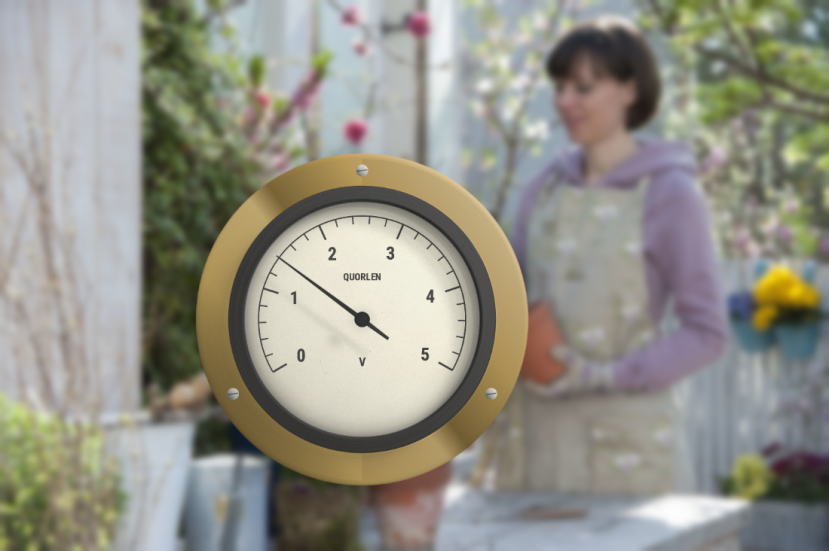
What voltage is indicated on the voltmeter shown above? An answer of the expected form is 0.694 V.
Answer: 1.4 V
